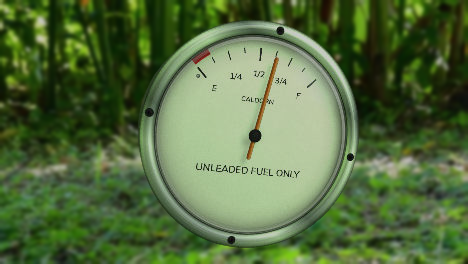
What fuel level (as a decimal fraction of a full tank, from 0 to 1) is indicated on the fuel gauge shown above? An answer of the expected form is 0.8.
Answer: 0.625
